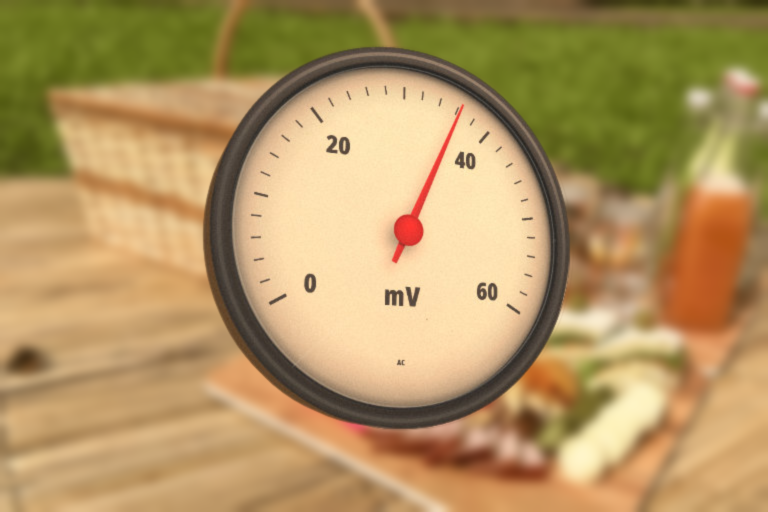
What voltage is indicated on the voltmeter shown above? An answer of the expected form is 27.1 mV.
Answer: 36 mV
